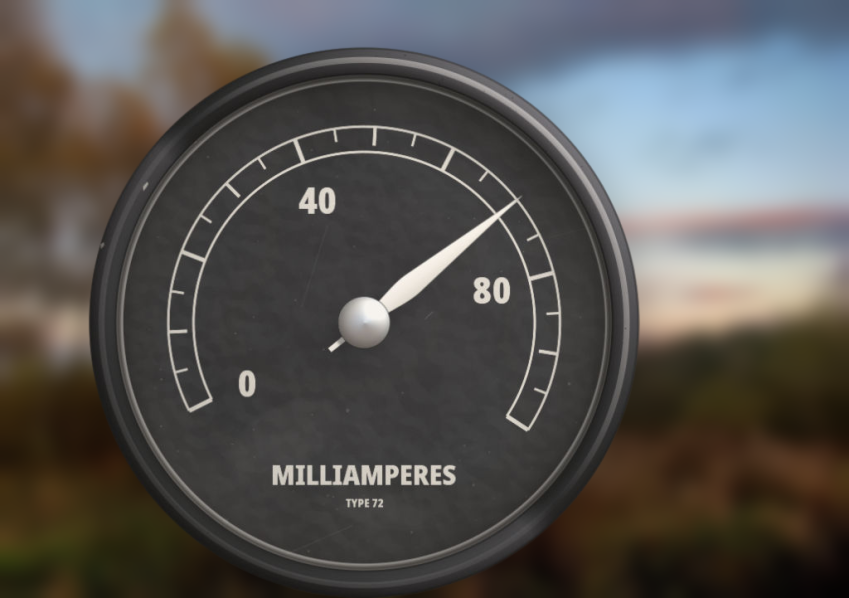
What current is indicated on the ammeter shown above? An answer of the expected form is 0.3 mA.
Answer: 70 mA
